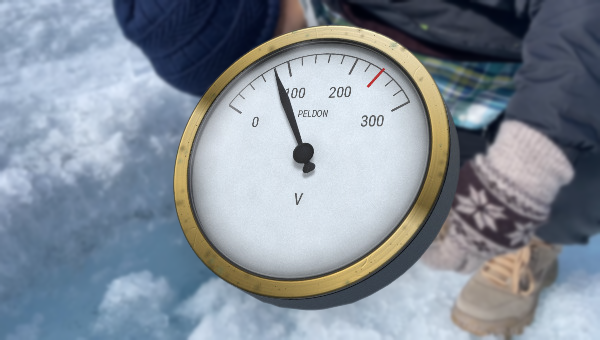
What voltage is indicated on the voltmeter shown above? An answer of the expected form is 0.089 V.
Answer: 80 V
